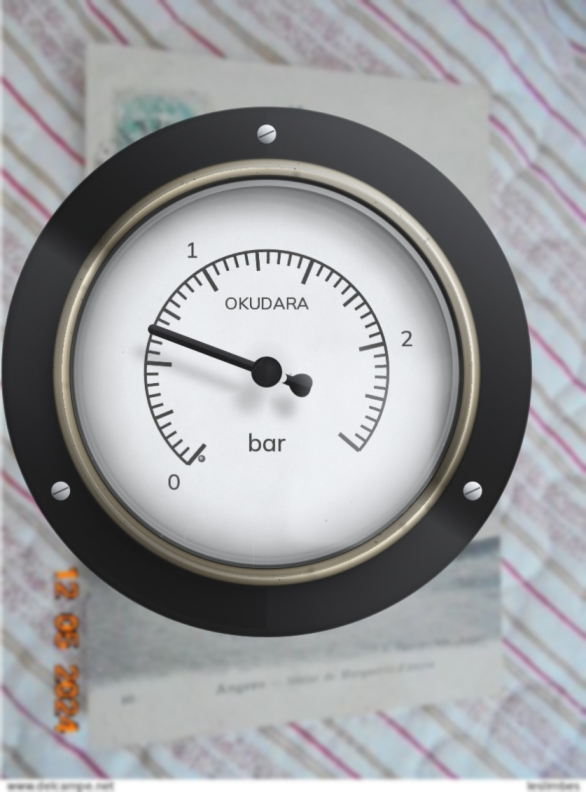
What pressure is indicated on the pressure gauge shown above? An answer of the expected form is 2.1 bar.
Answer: 0.65 bar
